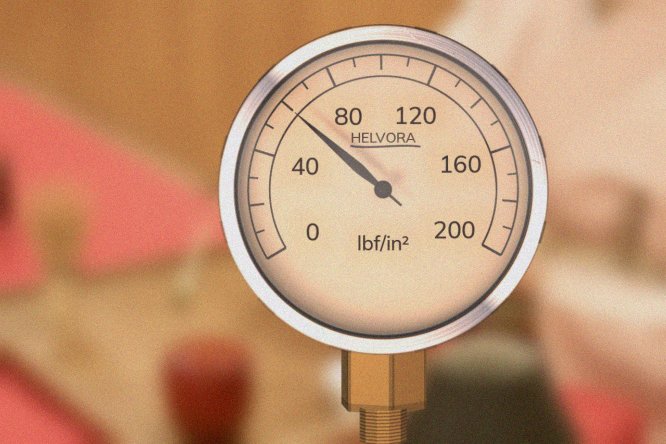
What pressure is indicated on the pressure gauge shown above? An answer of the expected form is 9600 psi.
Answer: 60 psi
